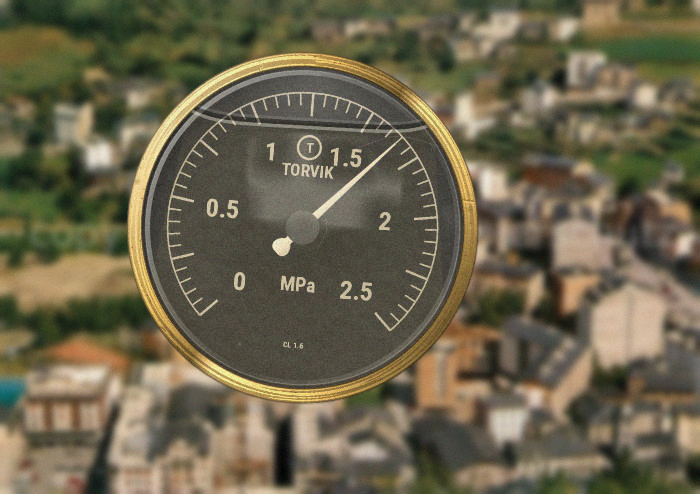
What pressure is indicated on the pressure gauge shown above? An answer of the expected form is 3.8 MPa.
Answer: 1.65 MPa
